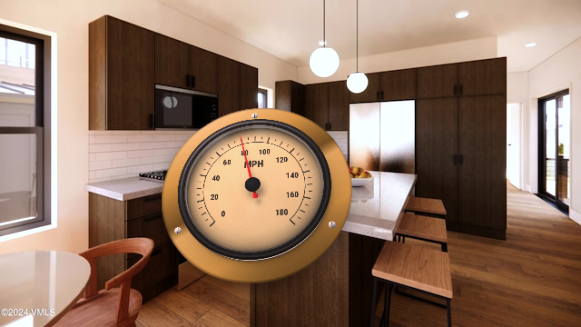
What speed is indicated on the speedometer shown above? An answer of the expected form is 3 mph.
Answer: 80 mph
